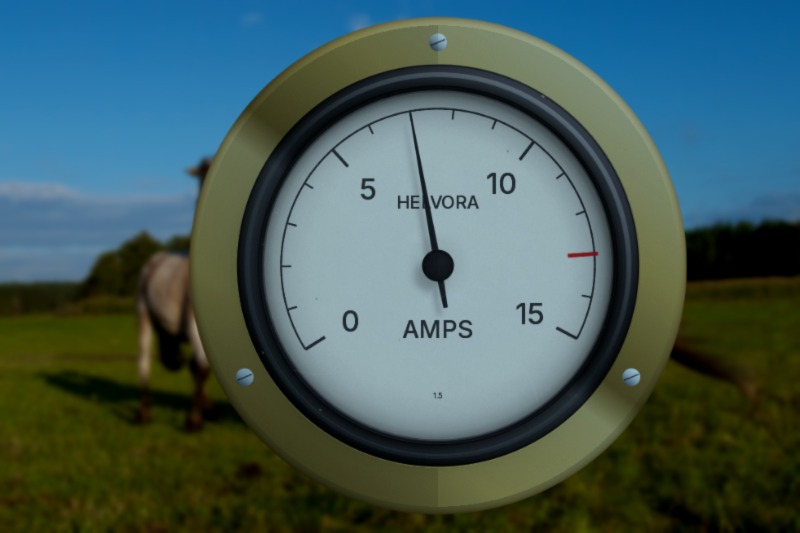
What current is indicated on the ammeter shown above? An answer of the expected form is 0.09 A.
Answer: 7 A
